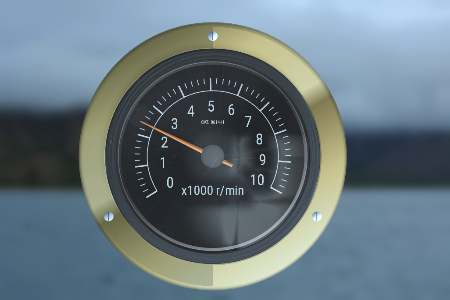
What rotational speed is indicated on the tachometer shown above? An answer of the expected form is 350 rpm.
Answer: 2400 rpm
